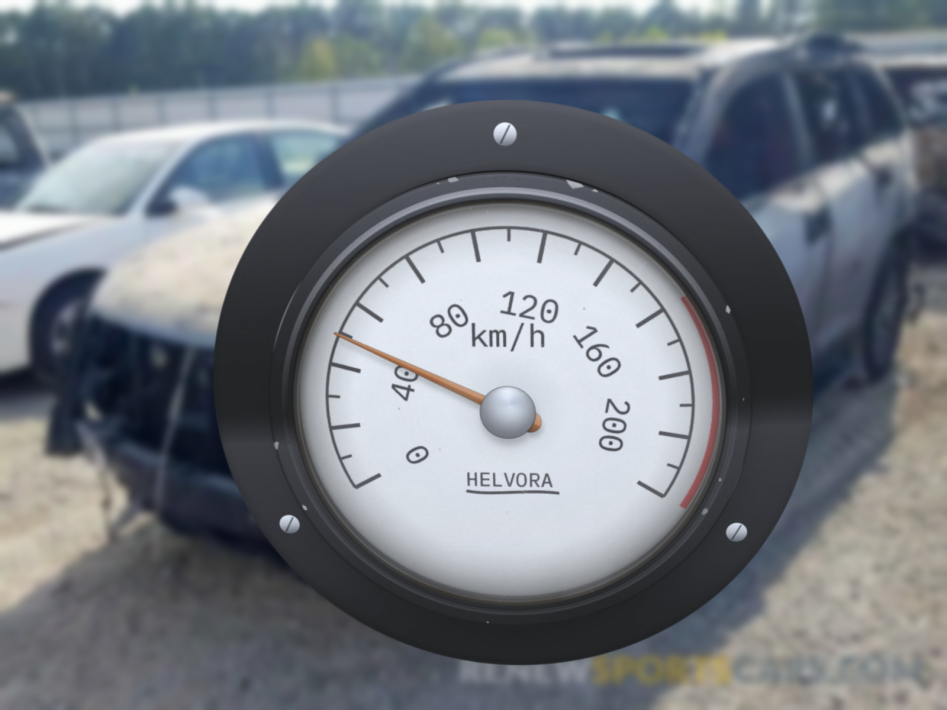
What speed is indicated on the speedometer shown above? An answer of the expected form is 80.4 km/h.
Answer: 50 km/h
